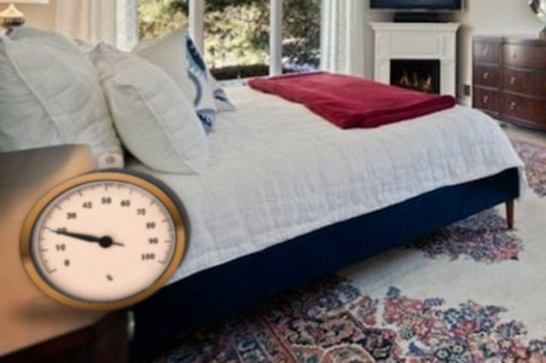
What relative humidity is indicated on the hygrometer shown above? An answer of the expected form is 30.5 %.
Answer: 20 %
